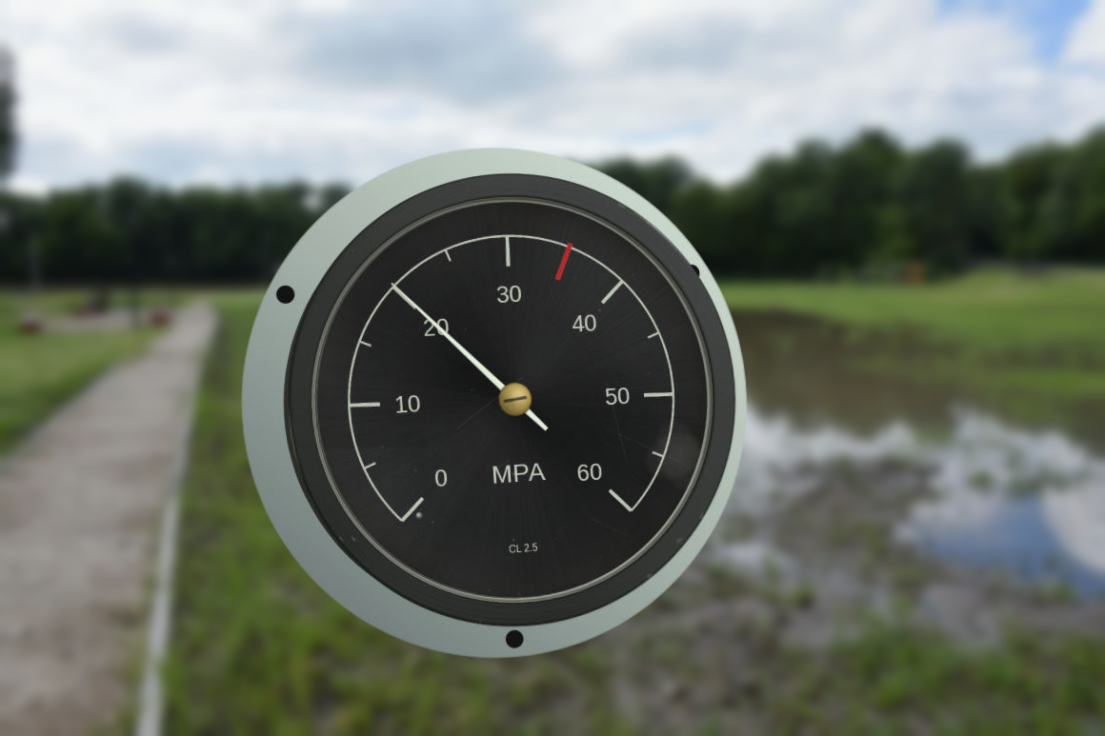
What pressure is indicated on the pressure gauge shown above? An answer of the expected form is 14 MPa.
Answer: 20 MPa
